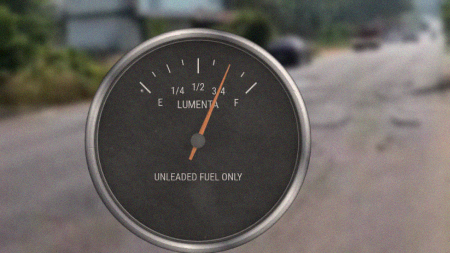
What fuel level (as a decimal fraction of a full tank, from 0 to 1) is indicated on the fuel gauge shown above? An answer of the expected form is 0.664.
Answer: 0.75
